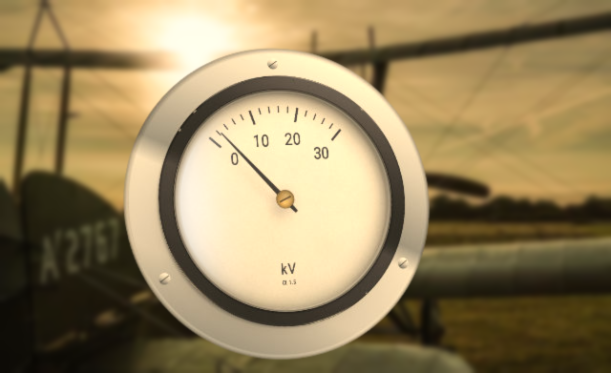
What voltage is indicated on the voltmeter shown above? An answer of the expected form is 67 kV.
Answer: 2 kV
